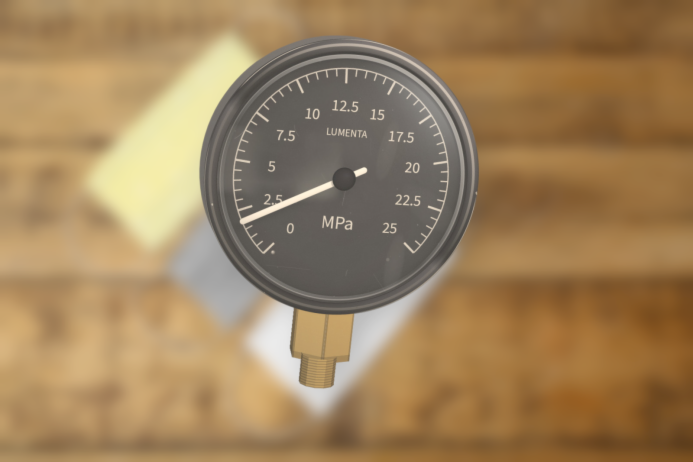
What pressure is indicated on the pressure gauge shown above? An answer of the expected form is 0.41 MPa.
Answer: 2 MPa
